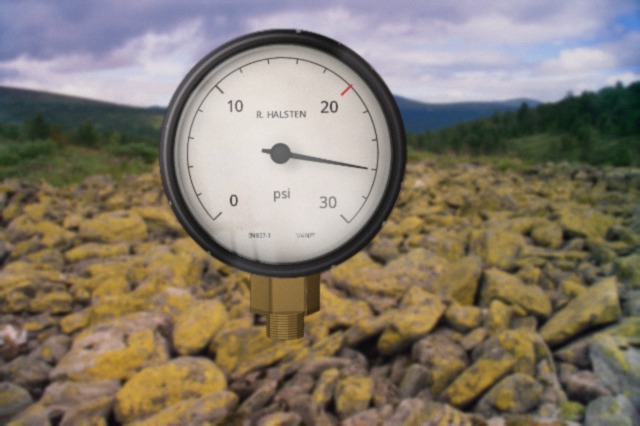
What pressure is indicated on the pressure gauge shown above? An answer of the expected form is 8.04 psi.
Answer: 26 psi
